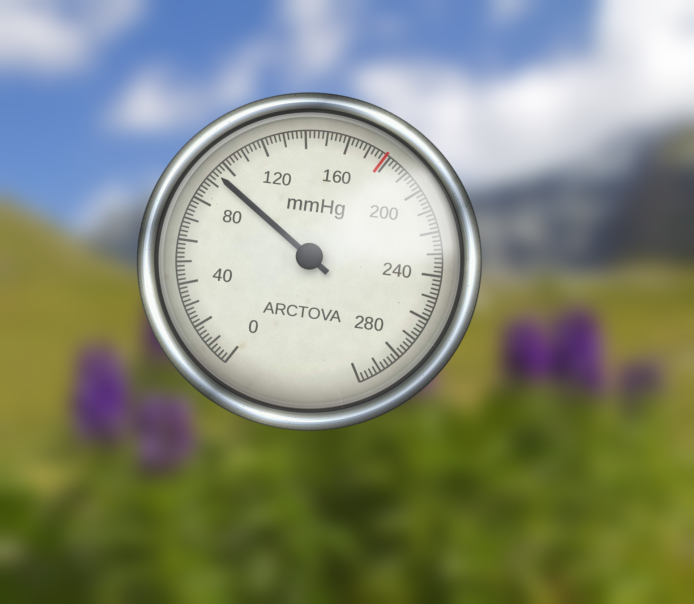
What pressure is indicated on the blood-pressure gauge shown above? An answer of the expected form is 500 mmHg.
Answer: 94 mmHg
